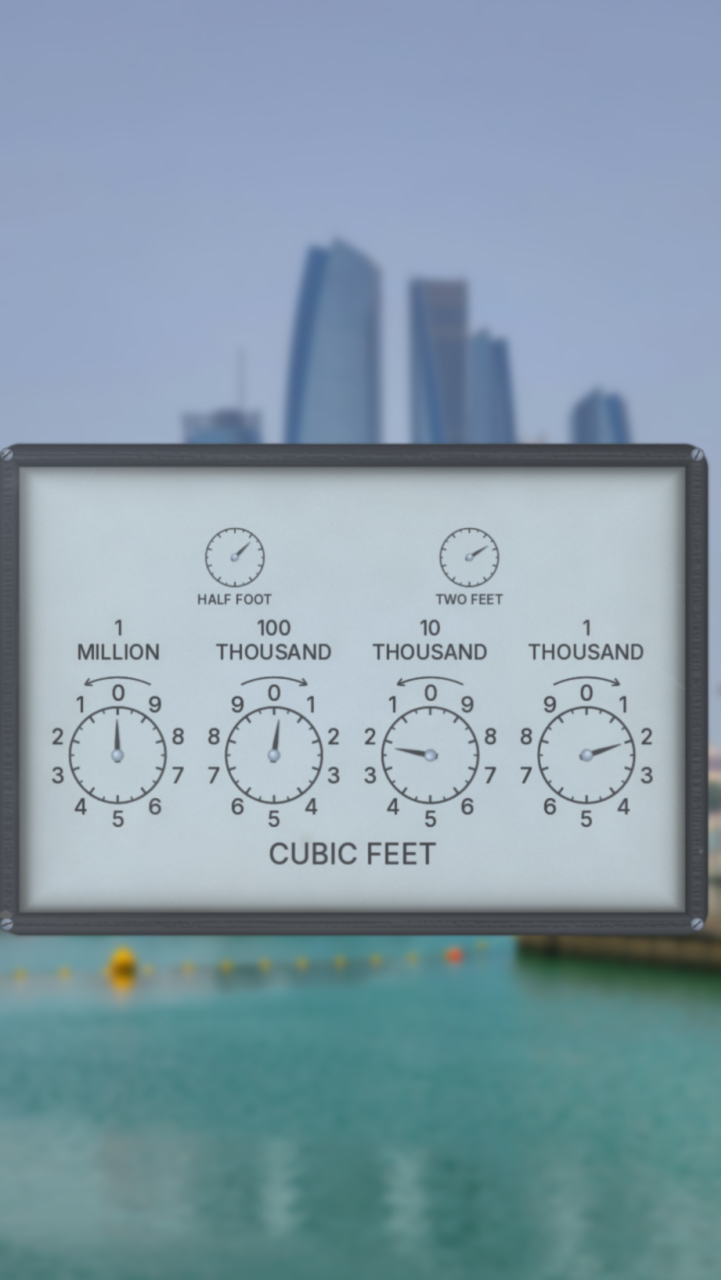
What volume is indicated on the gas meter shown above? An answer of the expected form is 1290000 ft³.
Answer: 2200 ft³
